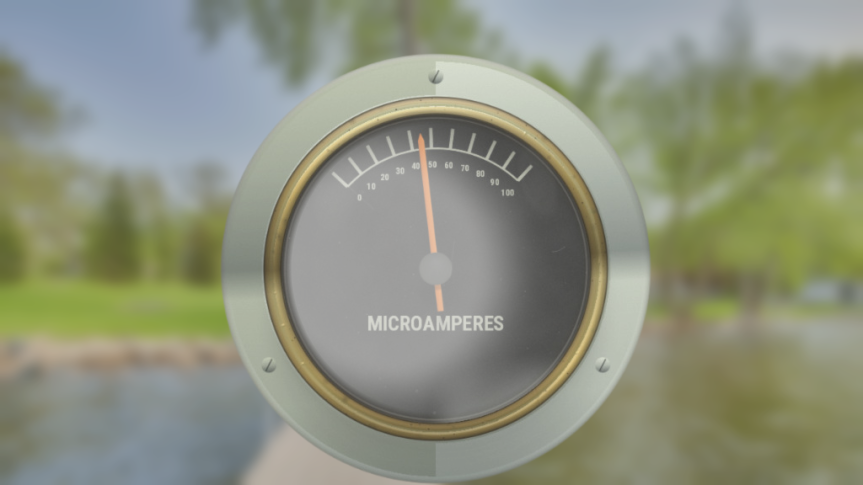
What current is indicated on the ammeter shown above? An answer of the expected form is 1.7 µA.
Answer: 45 µA
